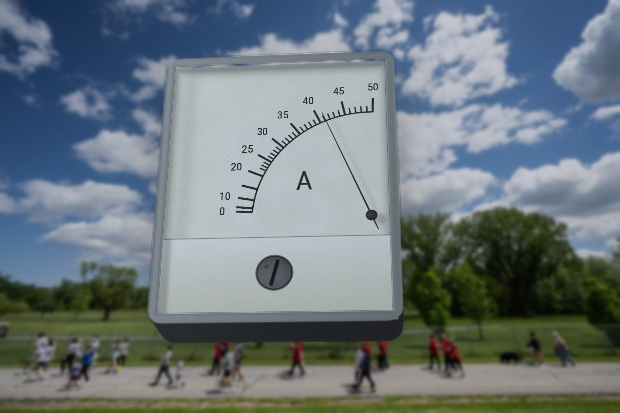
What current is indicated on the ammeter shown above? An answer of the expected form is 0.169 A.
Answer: 41 A
